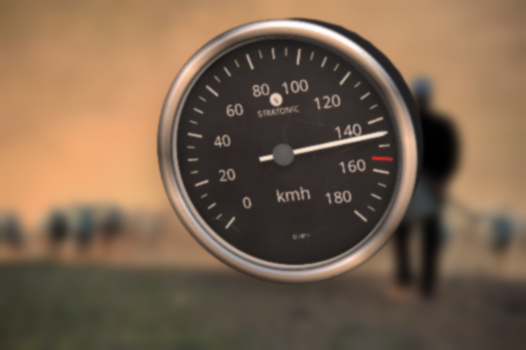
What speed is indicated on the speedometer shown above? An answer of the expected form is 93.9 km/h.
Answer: 145 km/h
